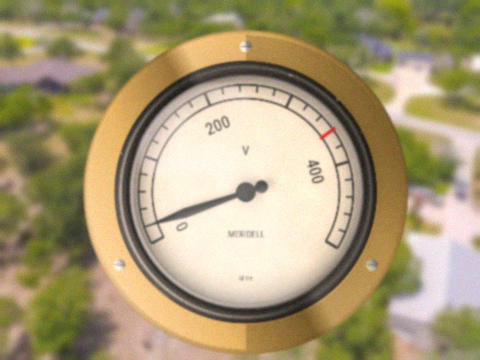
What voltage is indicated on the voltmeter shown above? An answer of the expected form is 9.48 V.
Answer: 20 V
